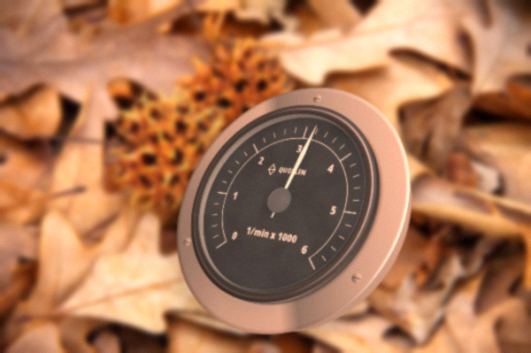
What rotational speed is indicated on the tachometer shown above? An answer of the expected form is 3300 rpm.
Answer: 3200 rpm
